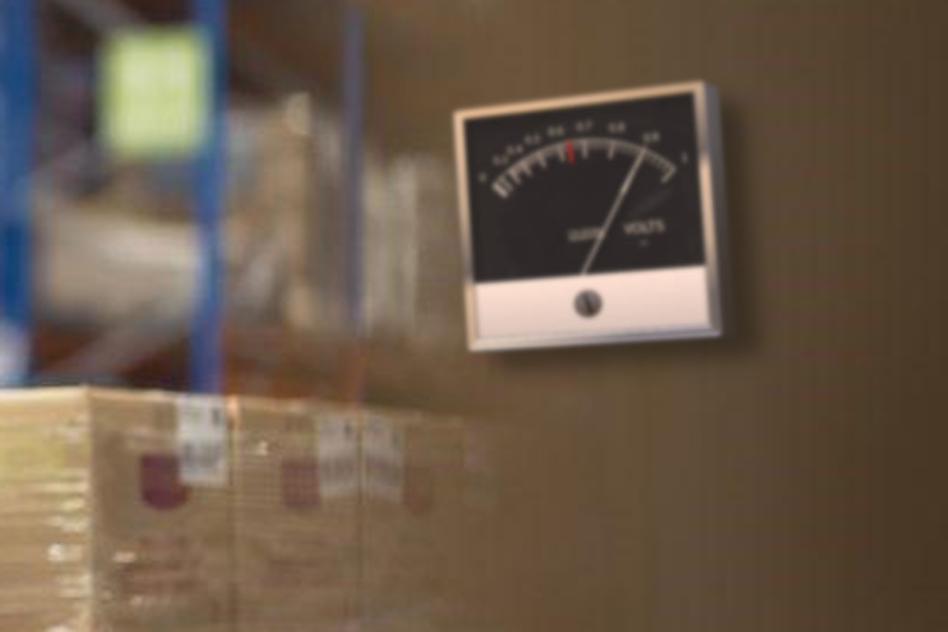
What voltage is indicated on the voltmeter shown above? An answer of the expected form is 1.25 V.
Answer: 0.9 V
